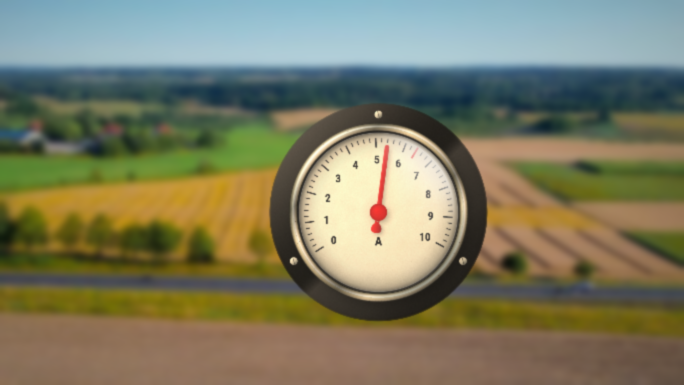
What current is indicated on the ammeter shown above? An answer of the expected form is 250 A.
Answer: 5.4 A
